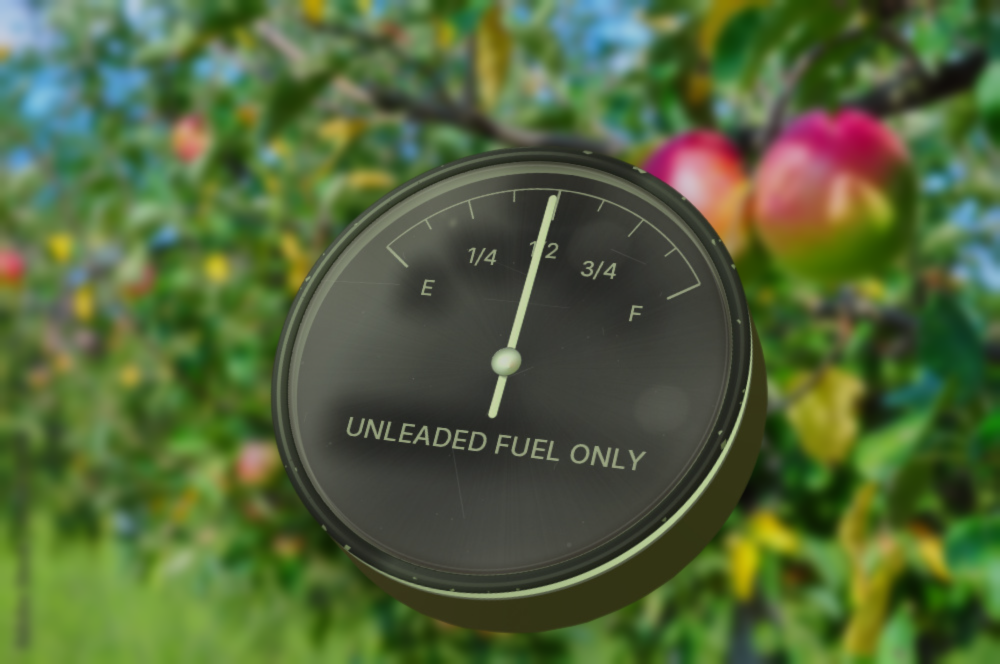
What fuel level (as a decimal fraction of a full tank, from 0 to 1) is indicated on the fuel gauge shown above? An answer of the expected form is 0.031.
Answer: 0.5
